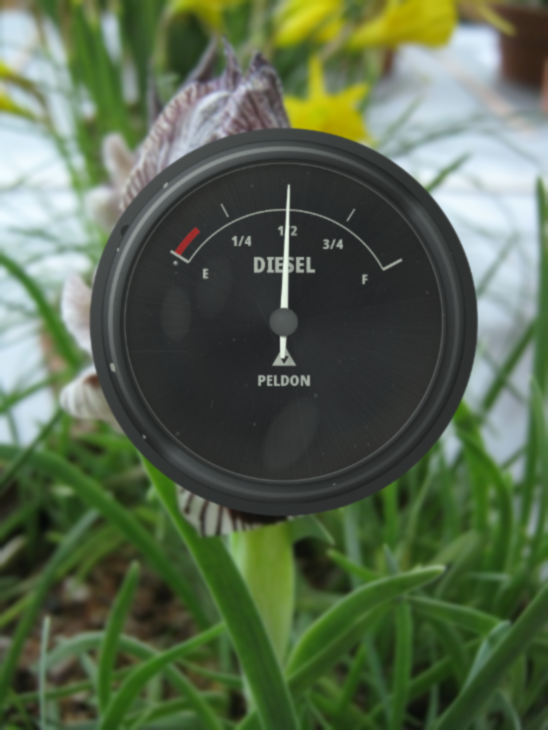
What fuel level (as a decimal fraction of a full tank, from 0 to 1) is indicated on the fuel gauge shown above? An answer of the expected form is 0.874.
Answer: 0.5
